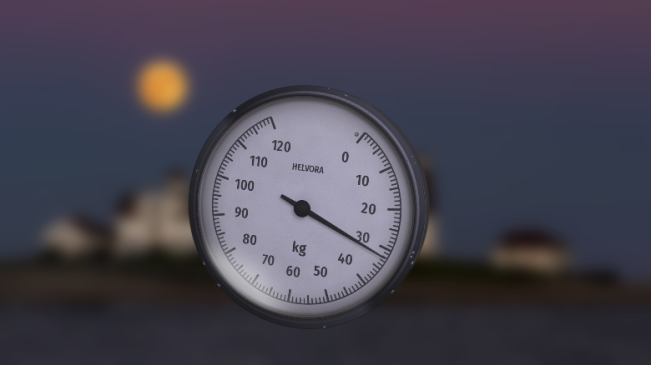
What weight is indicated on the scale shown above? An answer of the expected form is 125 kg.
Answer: 32 kg
